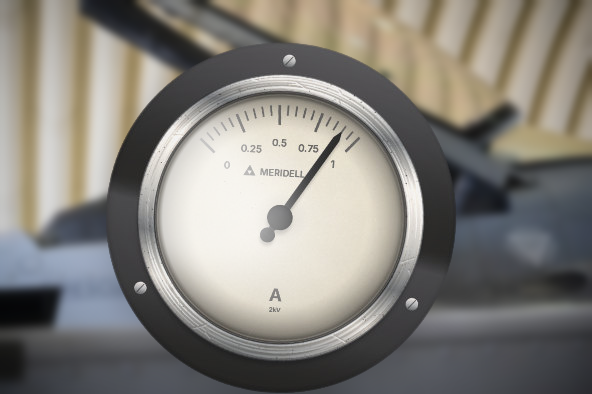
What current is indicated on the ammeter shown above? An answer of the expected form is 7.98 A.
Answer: 0.9 A
